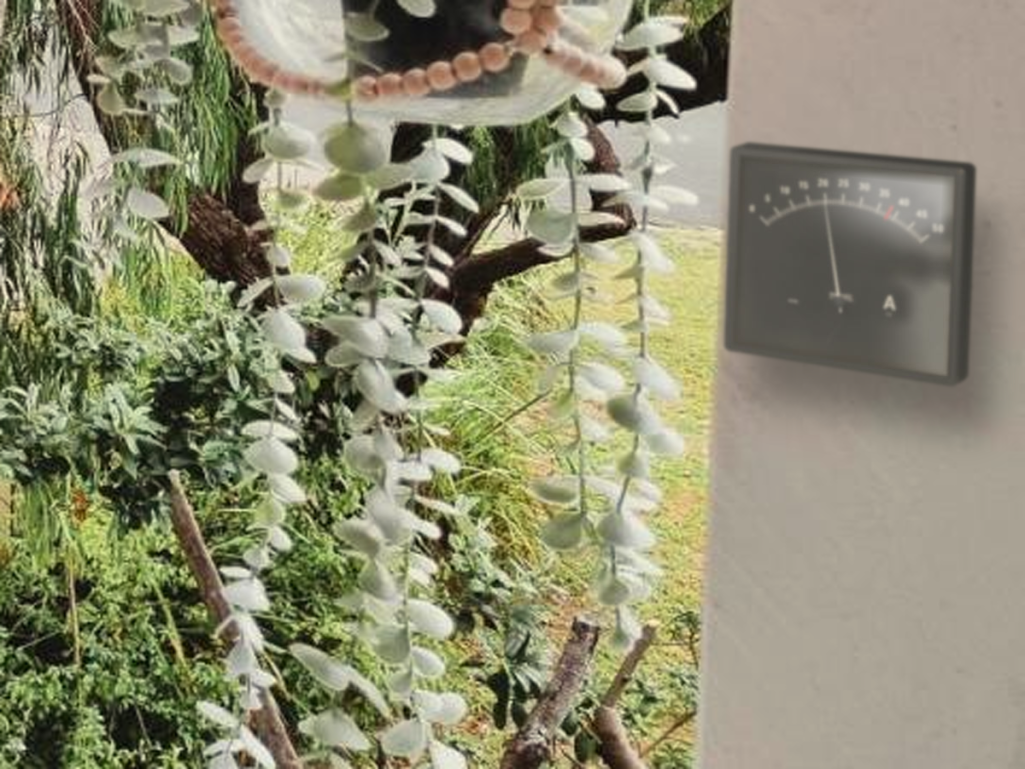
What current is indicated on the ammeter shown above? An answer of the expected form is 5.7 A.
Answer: 20 A
